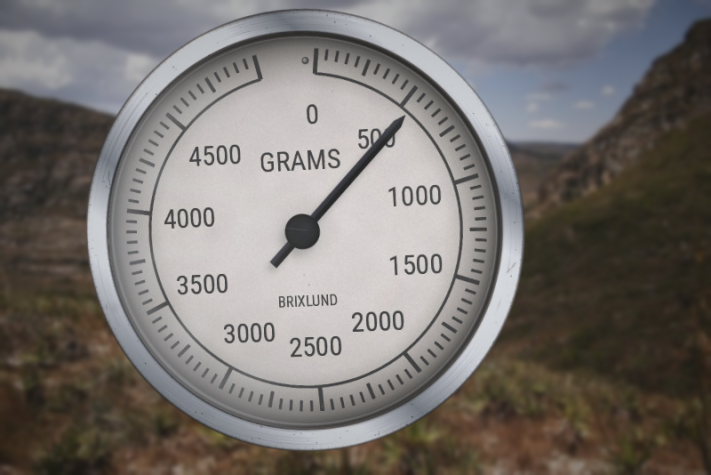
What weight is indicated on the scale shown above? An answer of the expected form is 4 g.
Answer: 550 g
